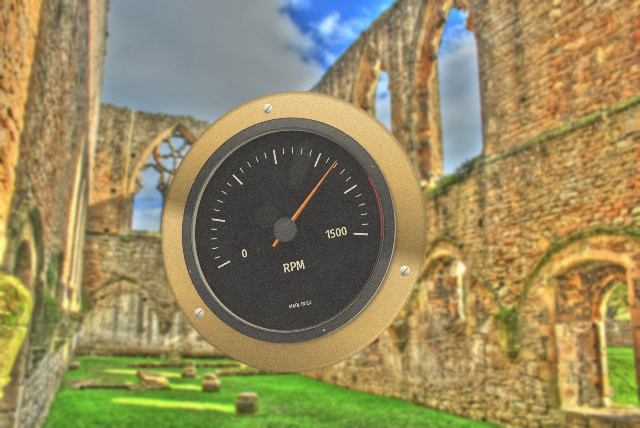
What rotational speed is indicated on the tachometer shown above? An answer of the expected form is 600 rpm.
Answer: 1100 rpm
